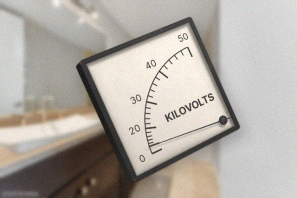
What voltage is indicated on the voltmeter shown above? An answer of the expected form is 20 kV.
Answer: 10 kV
